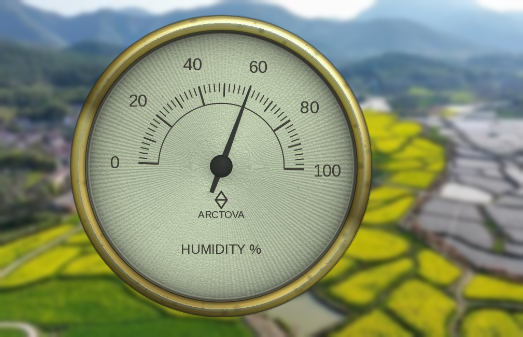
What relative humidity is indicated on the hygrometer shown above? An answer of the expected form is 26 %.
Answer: 60 %
